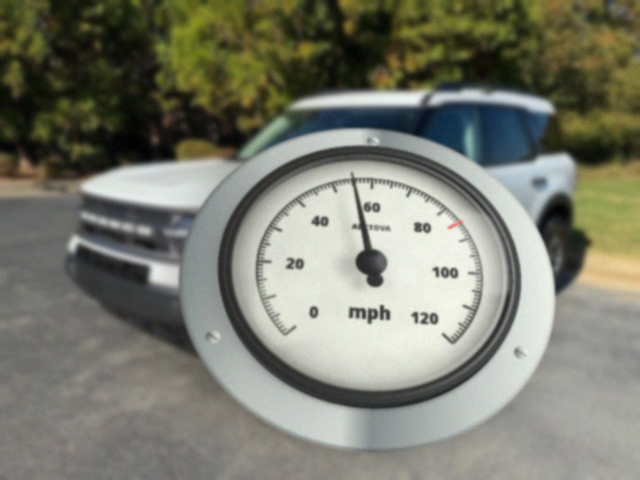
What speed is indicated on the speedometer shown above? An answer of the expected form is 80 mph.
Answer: 55 mph
